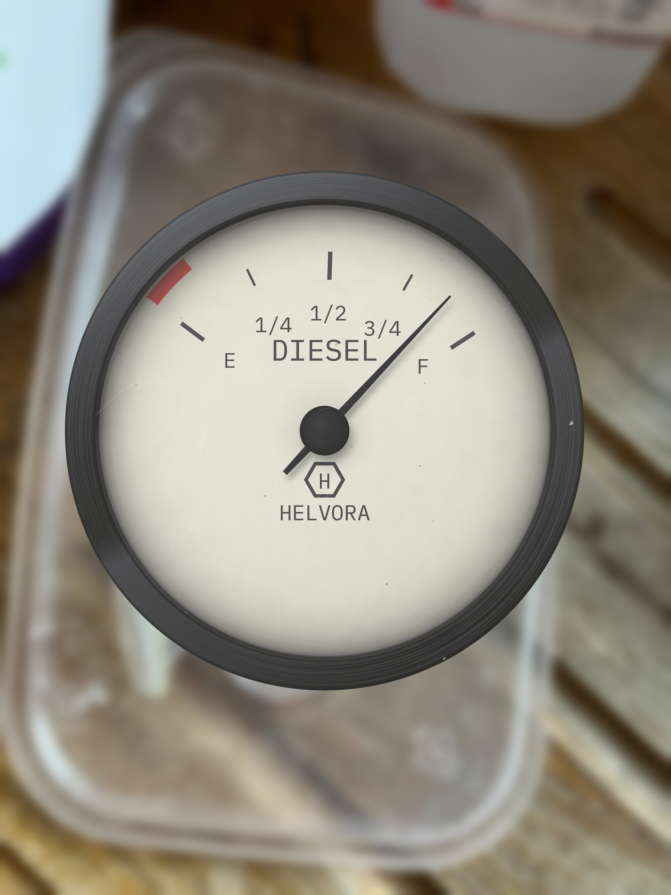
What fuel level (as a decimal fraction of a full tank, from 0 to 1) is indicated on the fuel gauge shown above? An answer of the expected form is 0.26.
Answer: 0.875
